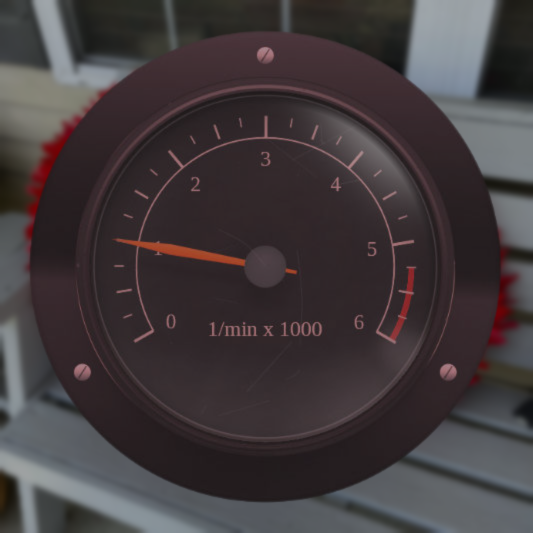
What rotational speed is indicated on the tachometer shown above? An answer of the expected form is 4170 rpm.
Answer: 1000 rpm
